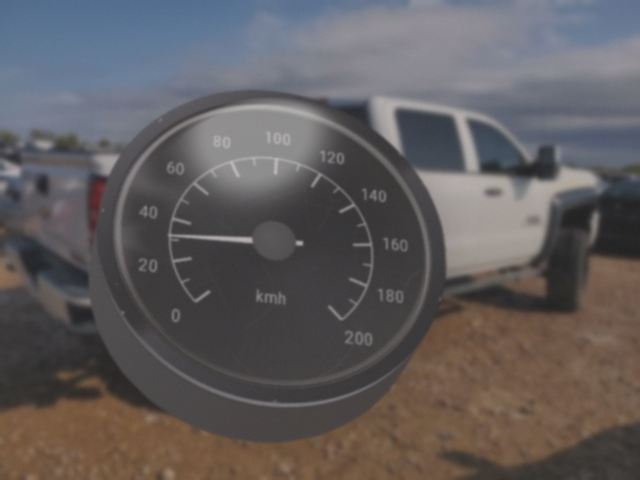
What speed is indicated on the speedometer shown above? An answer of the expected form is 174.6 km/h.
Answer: 30 km/h
